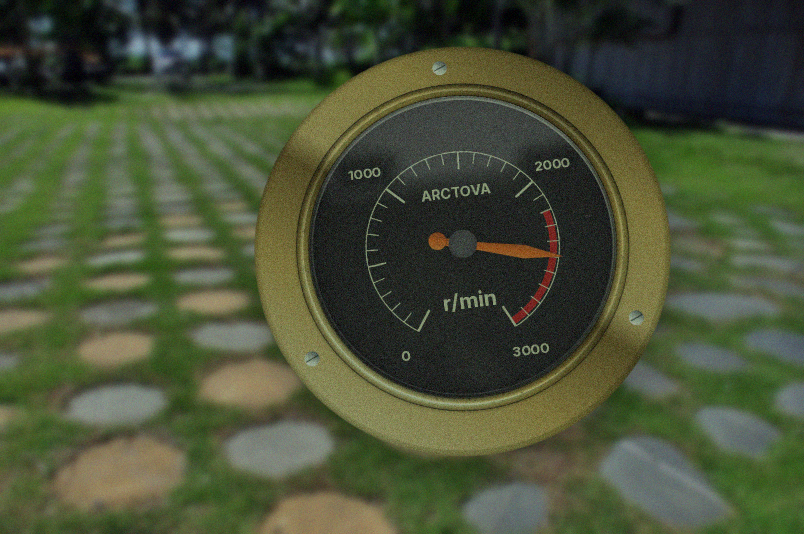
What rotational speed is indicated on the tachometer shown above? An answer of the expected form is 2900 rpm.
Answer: 2500 rpm
